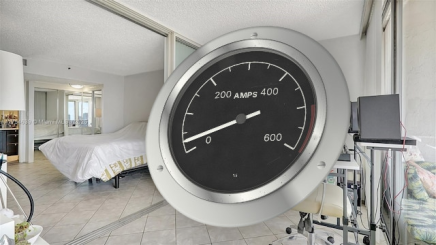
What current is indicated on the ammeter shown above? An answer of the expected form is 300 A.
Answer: 25 A
